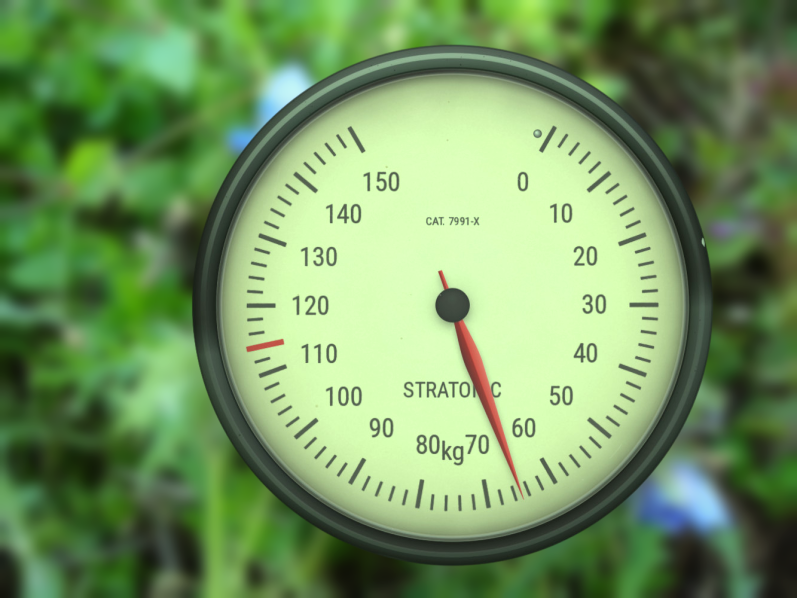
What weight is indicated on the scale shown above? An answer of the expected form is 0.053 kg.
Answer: 65 kg
